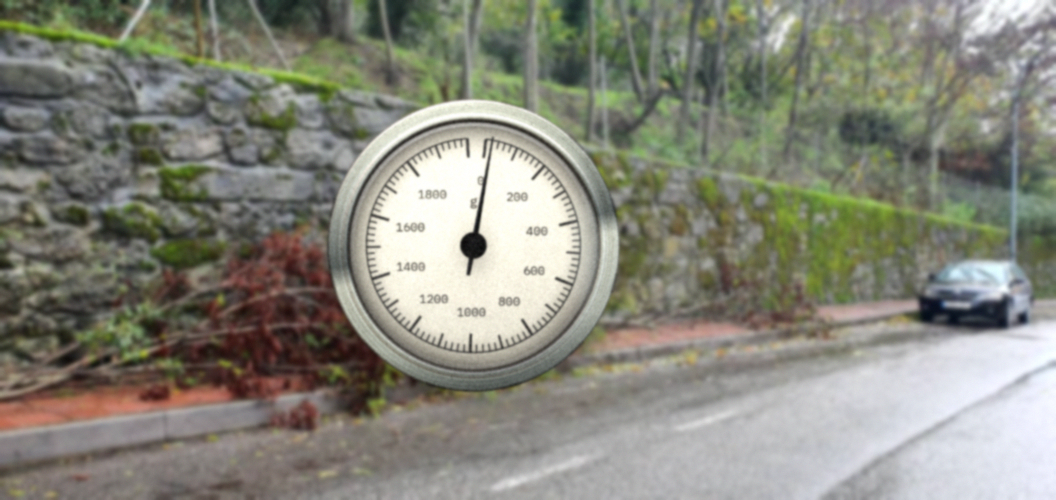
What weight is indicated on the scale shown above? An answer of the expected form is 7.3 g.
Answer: 20 g
